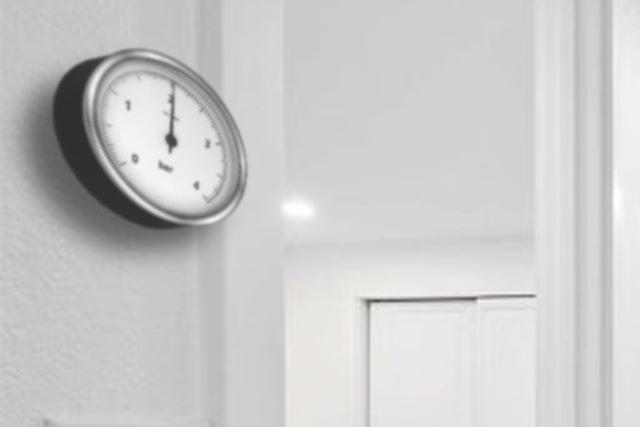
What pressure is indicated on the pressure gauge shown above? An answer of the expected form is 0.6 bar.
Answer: 2 bar
